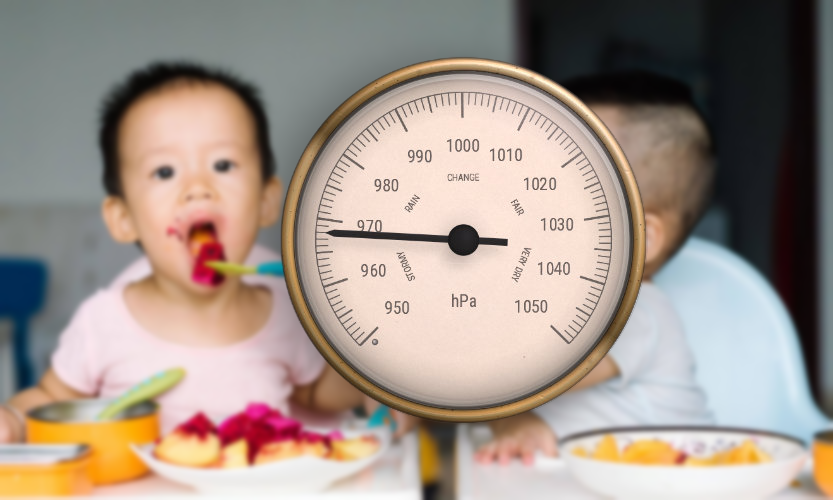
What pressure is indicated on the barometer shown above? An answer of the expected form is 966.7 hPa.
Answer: 968 hPa
